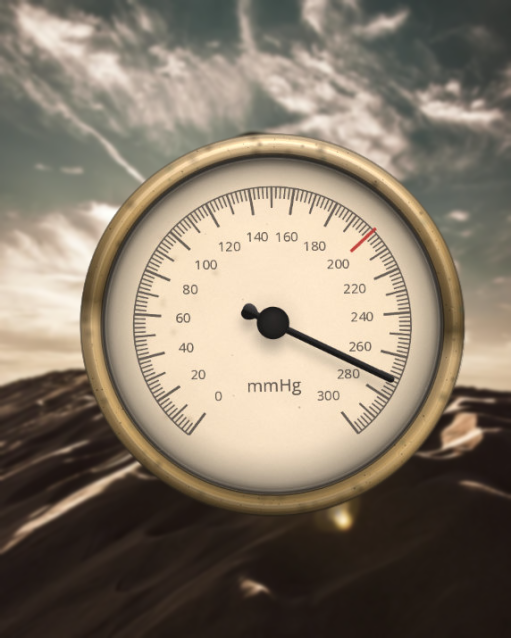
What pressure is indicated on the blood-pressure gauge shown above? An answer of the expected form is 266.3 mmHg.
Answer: 272 mmHg
